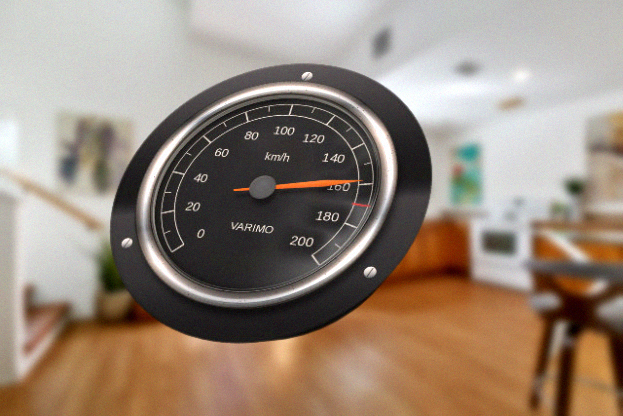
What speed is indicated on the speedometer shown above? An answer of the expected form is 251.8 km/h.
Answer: 160 km/h
